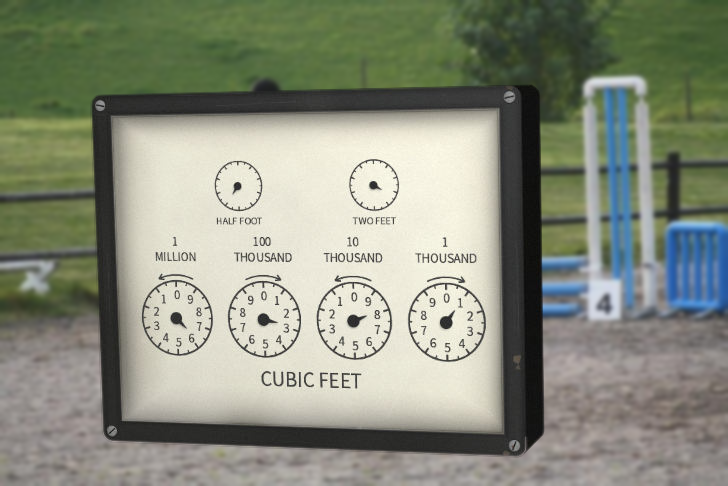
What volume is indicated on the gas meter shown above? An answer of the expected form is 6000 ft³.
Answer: 628100 ft³
